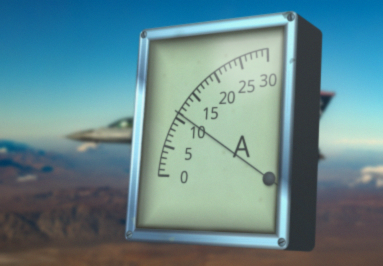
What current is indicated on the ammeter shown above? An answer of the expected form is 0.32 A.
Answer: 11 A
